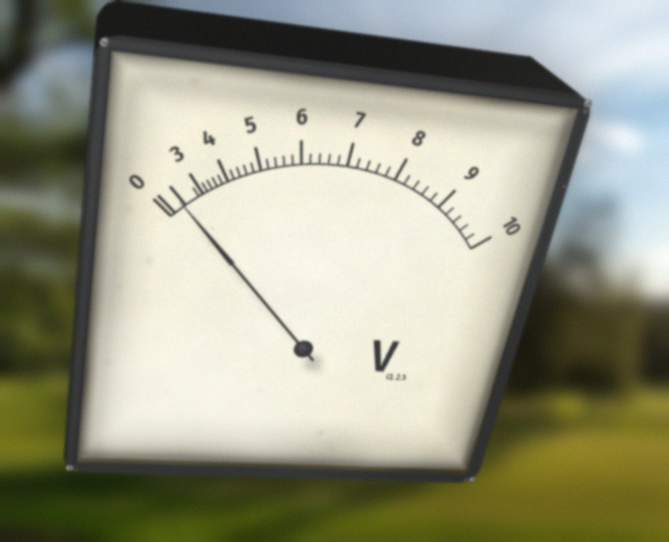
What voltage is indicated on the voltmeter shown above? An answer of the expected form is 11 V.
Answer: 2 V
